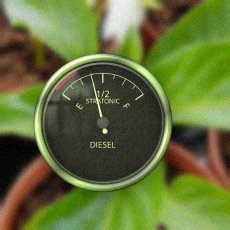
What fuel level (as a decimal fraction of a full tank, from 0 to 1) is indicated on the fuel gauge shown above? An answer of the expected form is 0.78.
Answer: 0.375
